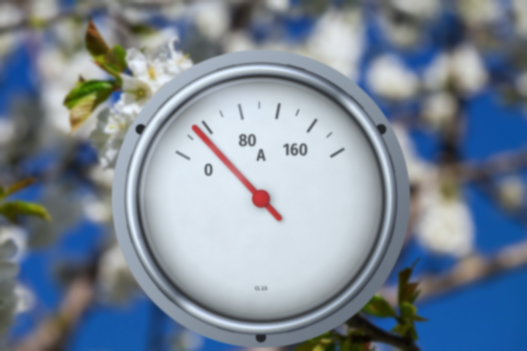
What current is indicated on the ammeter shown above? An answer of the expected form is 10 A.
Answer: 30 A
